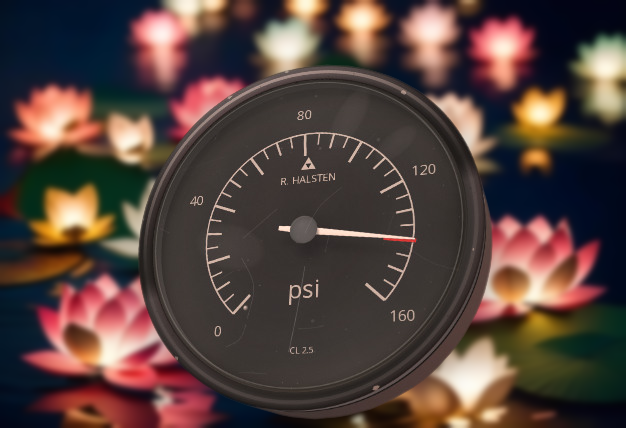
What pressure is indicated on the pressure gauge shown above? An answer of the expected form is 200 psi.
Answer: 140 psi
